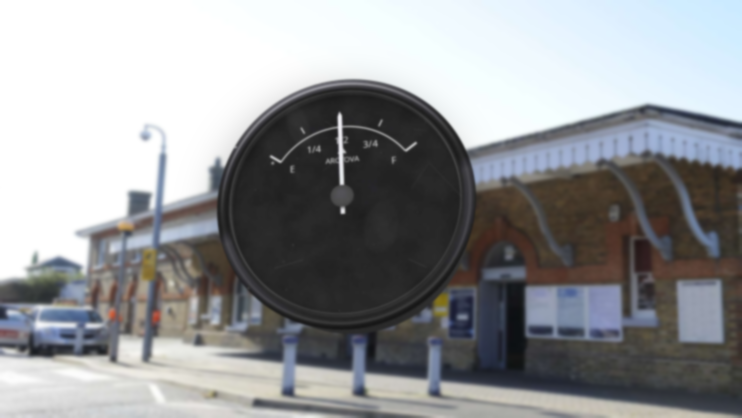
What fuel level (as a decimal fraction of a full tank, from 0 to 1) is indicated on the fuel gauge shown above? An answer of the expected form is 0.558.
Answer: 0.5
